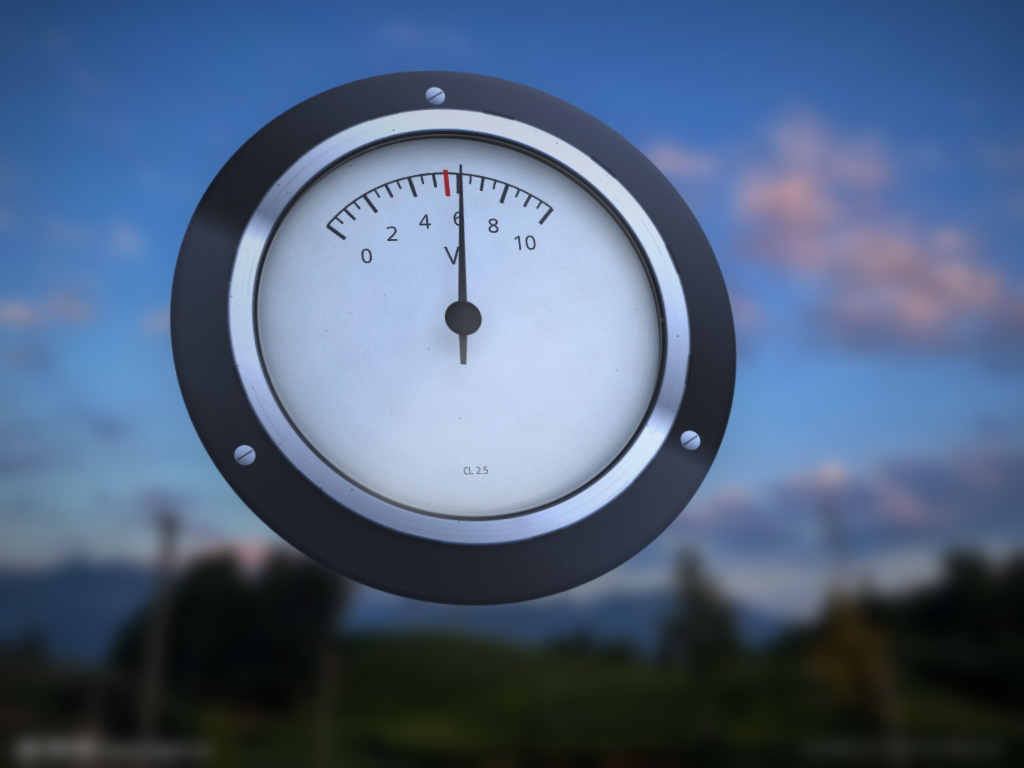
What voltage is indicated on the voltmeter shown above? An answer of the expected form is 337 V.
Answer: 6 V
